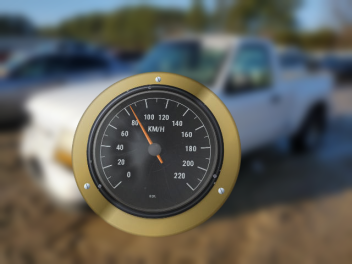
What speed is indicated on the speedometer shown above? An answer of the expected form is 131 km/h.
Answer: 85 km/h
